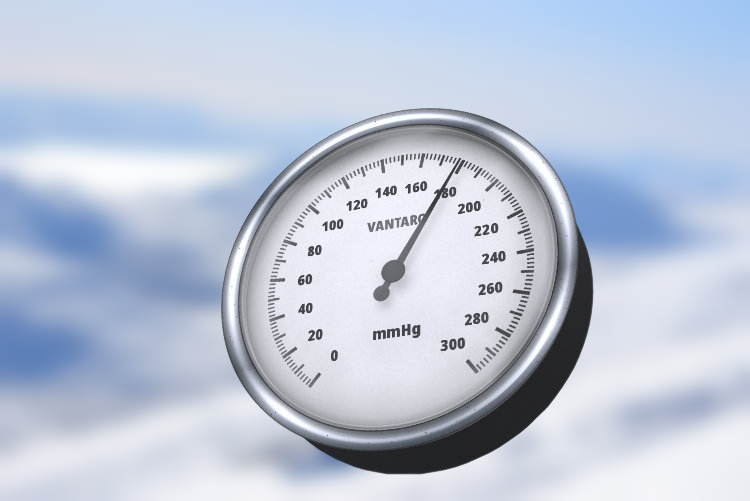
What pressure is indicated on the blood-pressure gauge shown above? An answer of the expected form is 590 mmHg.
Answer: 180 mmHg
